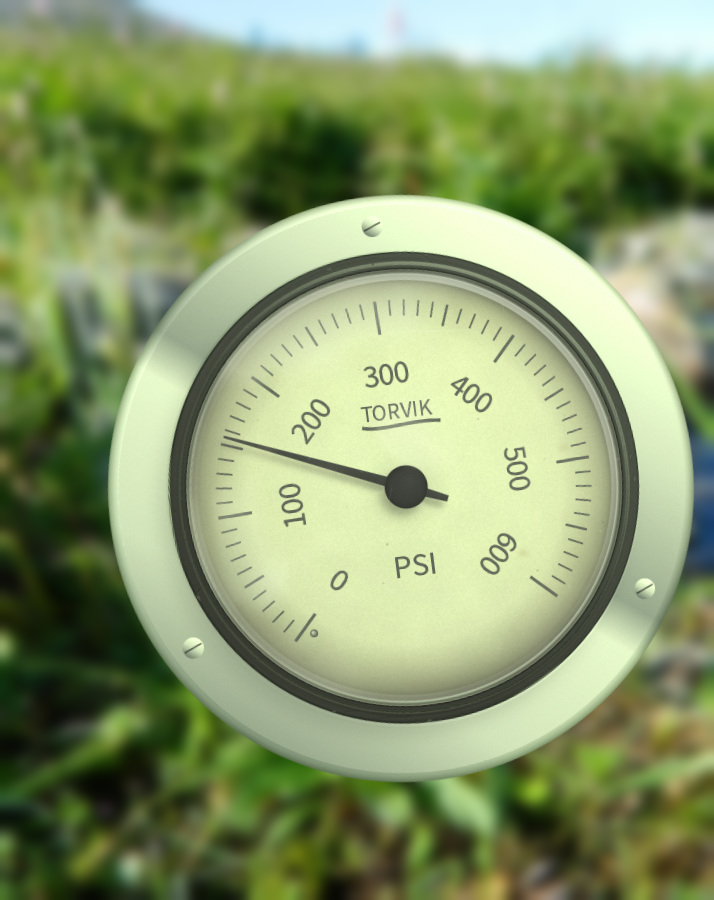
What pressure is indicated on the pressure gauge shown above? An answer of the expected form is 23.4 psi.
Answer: 155 psi
